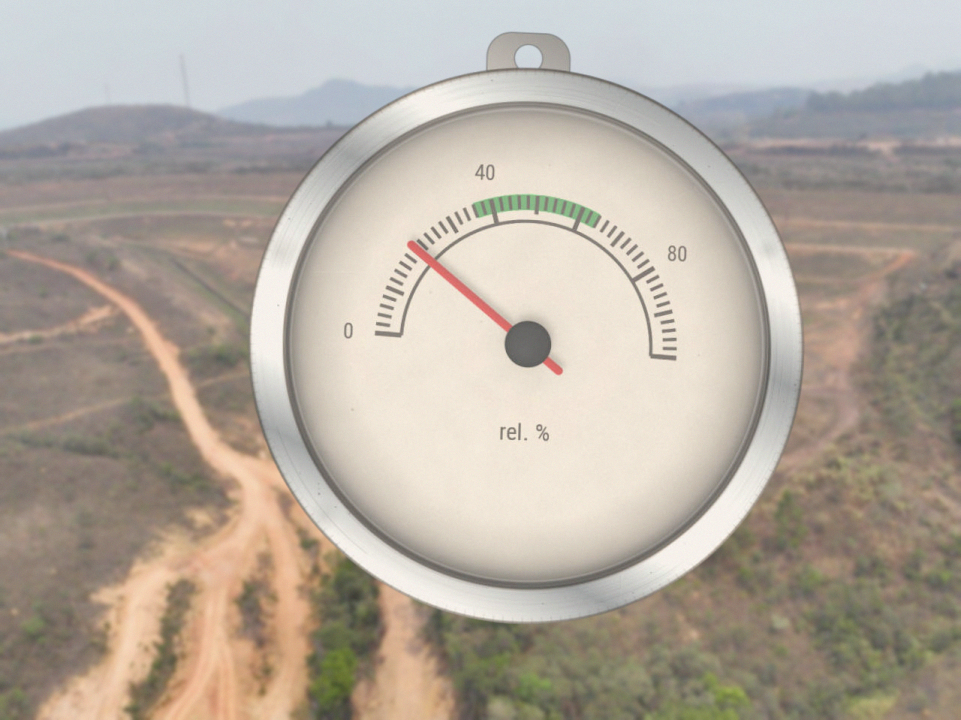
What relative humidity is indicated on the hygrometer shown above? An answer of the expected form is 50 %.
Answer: 20 %
